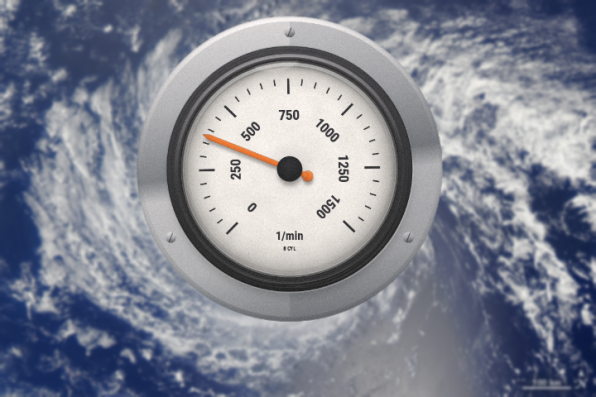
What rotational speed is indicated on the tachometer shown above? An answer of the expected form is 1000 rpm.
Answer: 375 rpm
